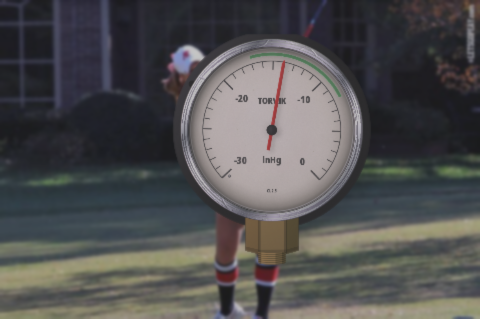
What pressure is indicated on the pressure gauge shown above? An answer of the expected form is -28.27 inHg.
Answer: -14 inHg
